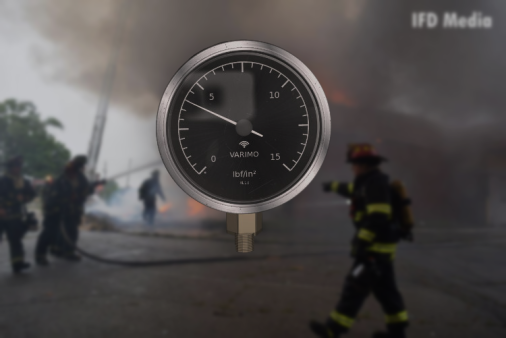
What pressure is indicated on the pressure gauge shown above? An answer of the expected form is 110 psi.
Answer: 4 psi
